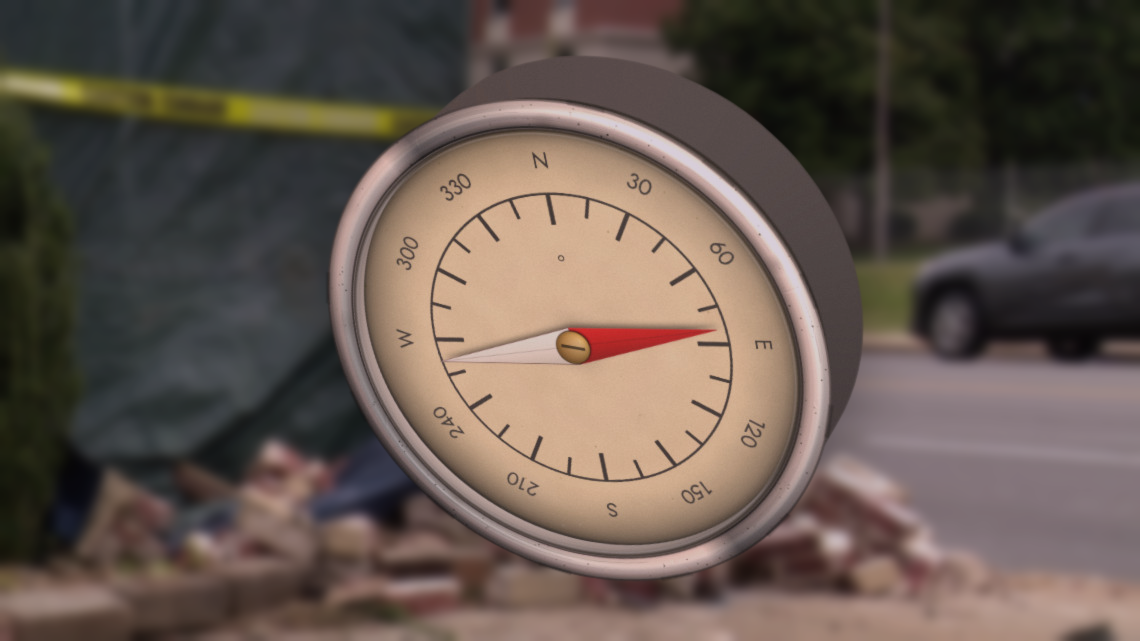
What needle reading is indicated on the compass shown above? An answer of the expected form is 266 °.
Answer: 82.5 °
